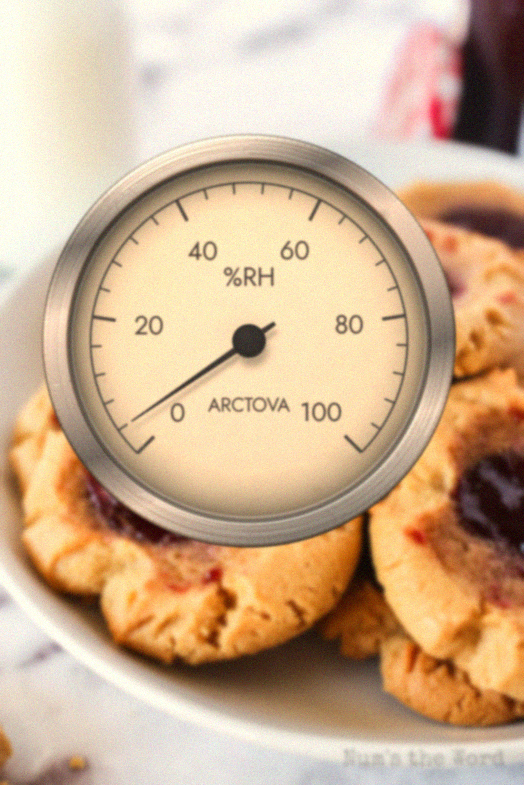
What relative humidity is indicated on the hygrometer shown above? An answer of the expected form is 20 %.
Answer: 4 %
